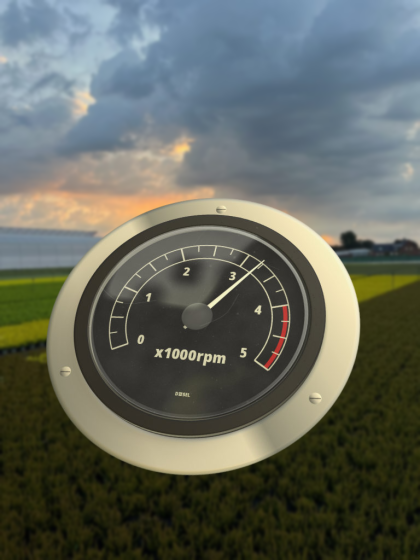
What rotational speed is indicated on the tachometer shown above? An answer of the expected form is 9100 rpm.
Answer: 3250 rpm
